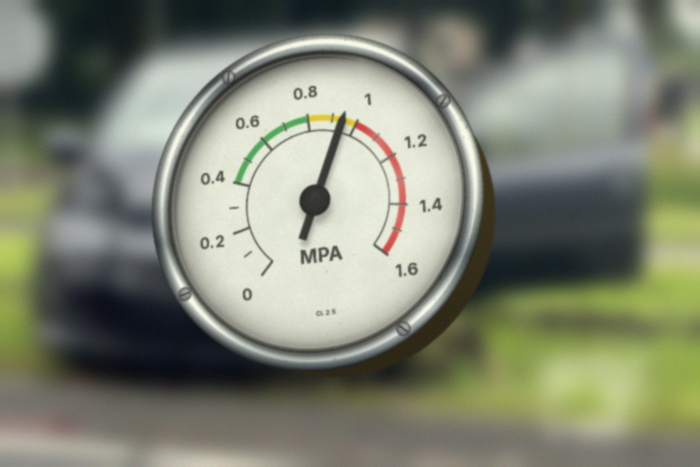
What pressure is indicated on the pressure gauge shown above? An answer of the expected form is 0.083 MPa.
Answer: 0.95 MPa
